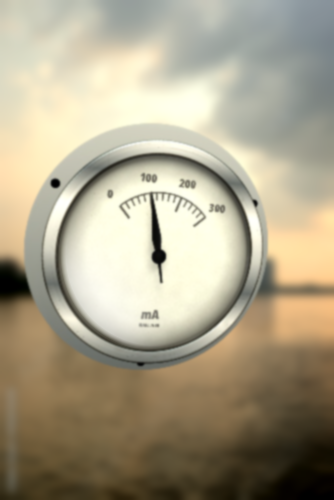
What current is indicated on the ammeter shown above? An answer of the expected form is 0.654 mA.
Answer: 100 mA
